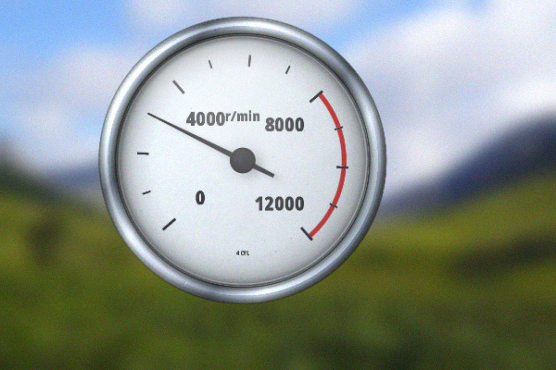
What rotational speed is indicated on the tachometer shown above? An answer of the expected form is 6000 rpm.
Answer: 3000 rpm
